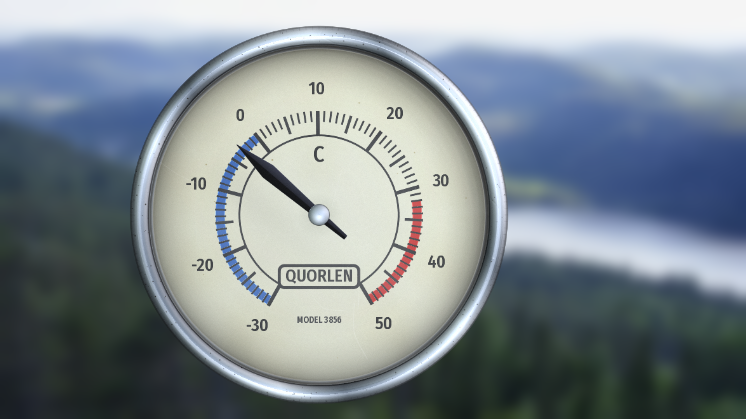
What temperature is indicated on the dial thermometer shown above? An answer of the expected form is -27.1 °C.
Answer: -3 °C
